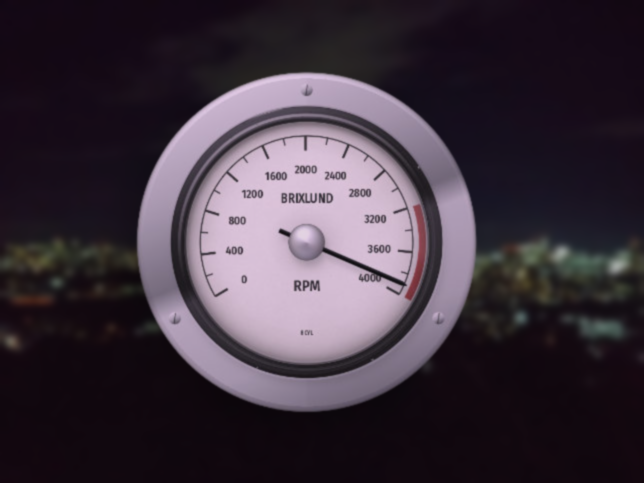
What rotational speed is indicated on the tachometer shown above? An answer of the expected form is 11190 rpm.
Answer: 3900 rpm
